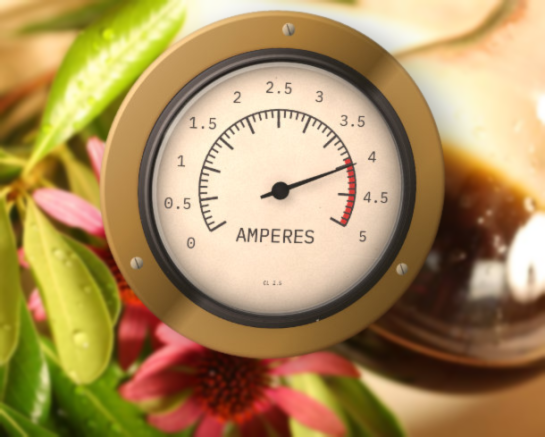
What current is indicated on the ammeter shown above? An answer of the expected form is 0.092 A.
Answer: 4 A
